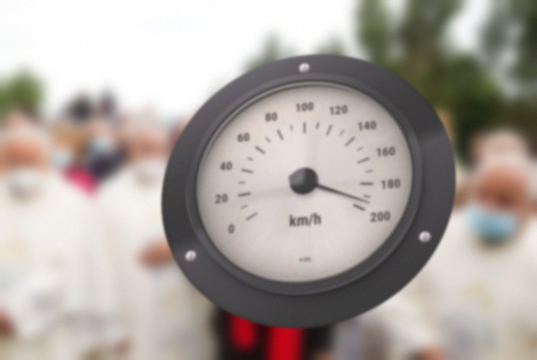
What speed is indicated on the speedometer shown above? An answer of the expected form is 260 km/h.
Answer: 195 km/h
